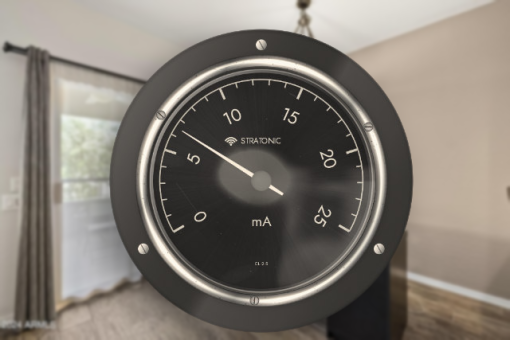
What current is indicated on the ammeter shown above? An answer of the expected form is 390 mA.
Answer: 6.5 mA
